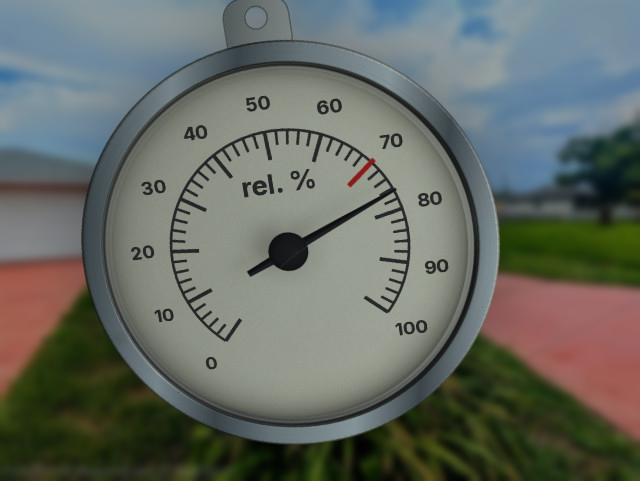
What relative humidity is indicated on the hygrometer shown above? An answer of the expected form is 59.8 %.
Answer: 76 %
